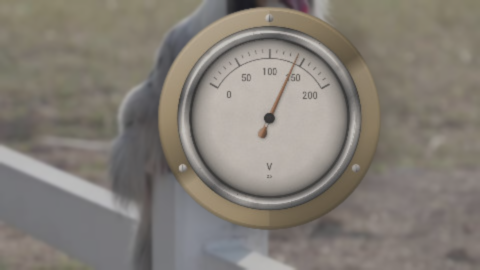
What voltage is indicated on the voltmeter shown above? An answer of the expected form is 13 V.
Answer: 140 V
